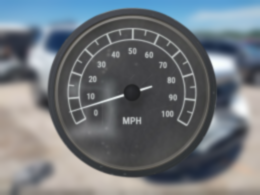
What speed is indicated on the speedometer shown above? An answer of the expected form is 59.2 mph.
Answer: 5 mph
